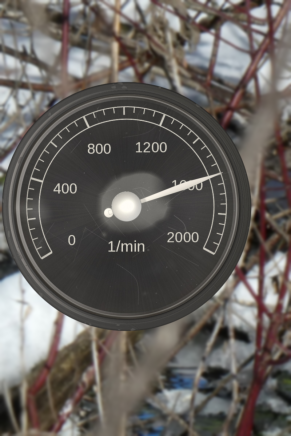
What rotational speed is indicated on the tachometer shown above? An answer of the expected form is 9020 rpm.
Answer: 1600 rpm
